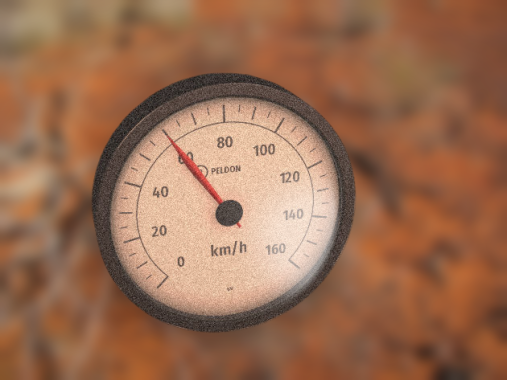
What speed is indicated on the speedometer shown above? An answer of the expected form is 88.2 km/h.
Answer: 60 km/h
